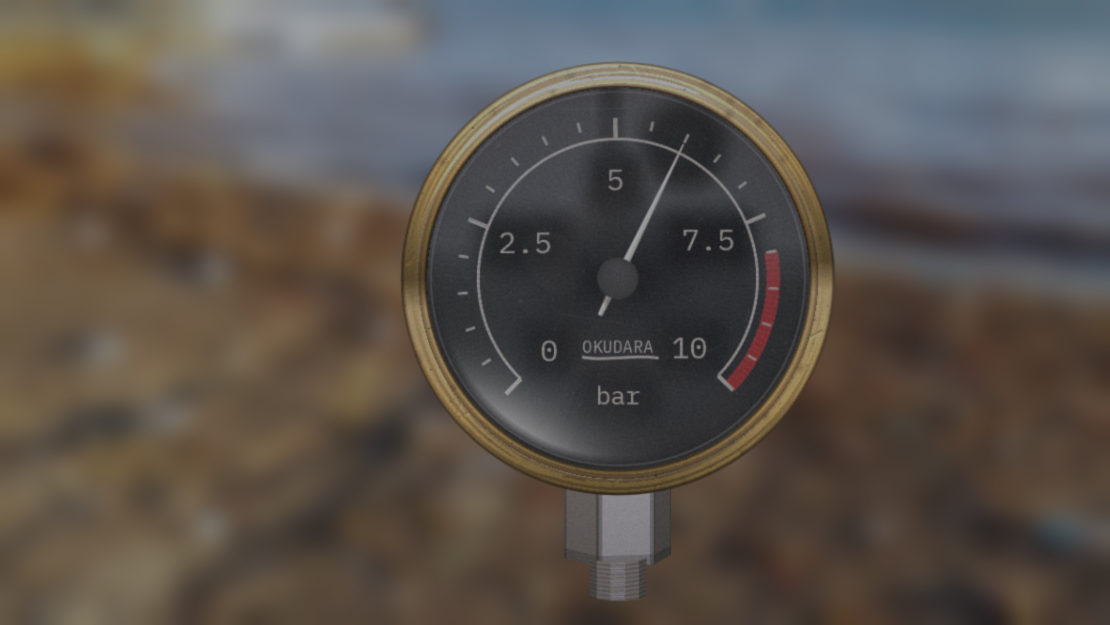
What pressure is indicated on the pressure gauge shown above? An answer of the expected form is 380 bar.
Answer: 6 bar
